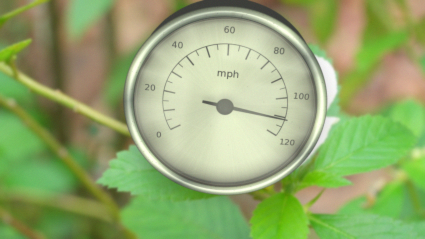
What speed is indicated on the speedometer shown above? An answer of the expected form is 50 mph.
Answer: 110 mph
